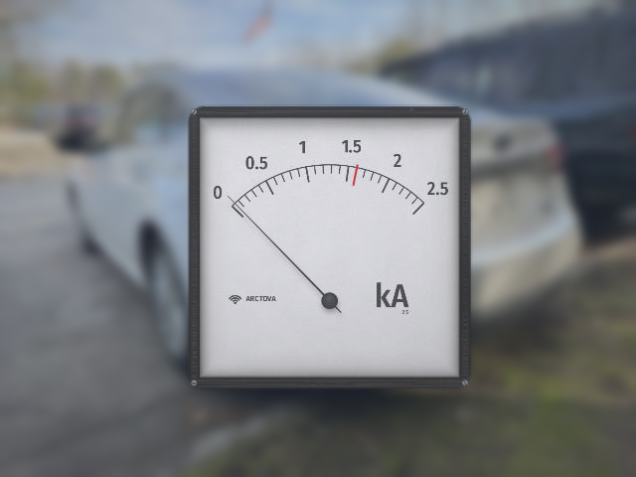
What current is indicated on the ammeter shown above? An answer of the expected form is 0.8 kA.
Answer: 0.05 kA
